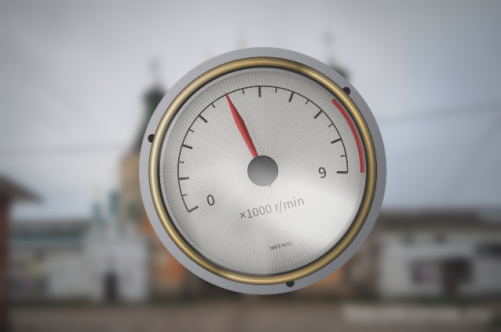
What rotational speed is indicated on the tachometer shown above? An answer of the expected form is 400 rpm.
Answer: 4000 rpm
